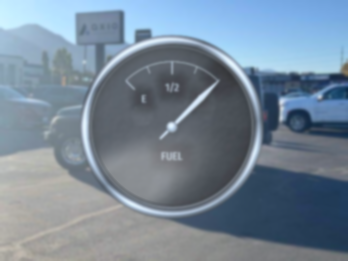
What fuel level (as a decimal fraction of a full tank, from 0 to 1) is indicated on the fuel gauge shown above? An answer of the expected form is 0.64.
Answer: 1
